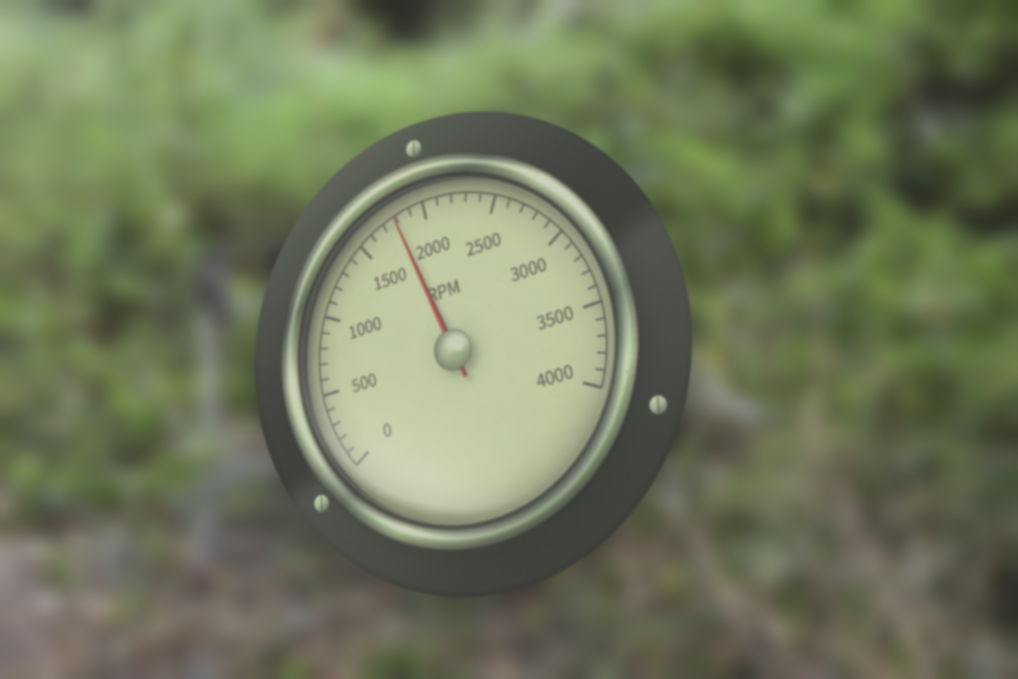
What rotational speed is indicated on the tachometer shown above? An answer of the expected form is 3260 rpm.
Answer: 1800 rpm
